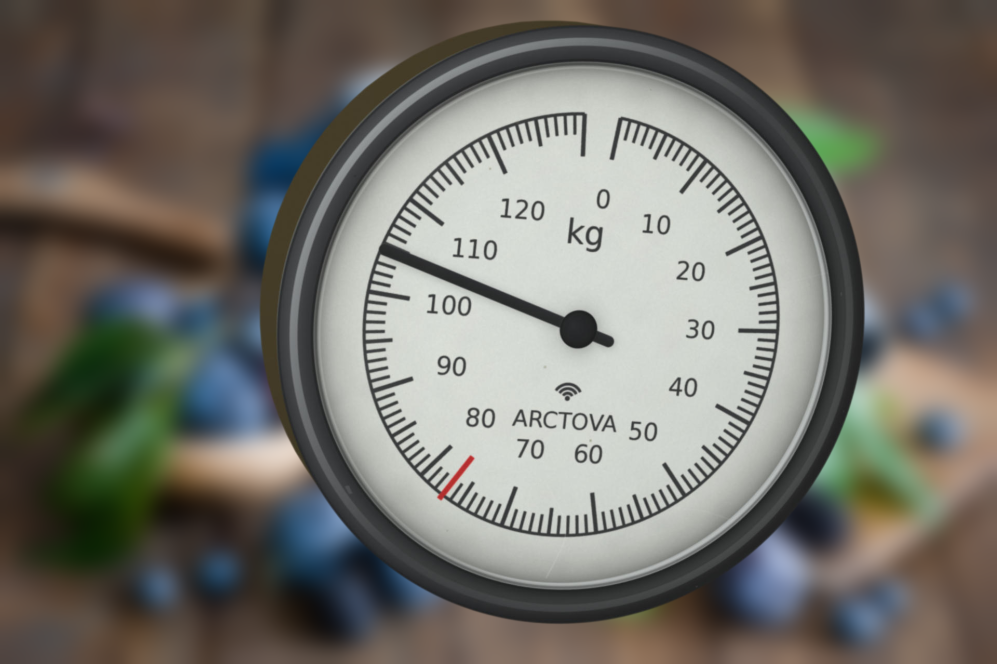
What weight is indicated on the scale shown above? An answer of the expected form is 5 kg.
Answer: 104.5 kg
